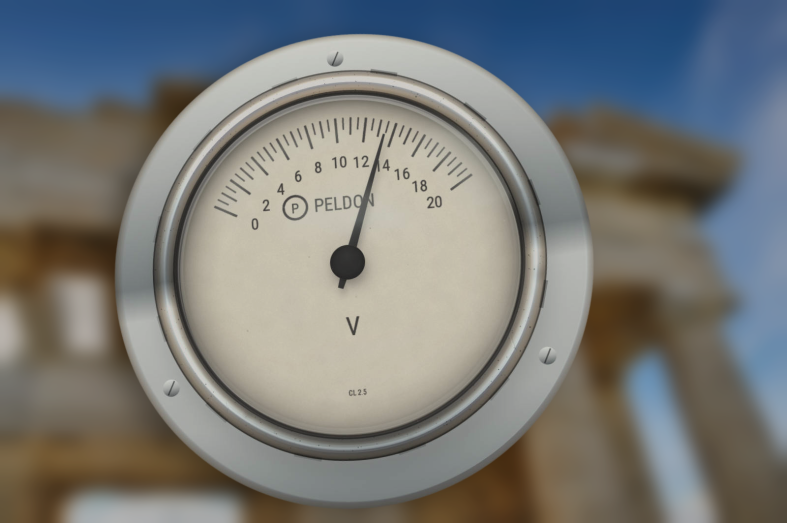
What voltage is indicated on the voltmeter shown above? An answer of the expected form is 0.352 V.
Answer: 13.5 V
